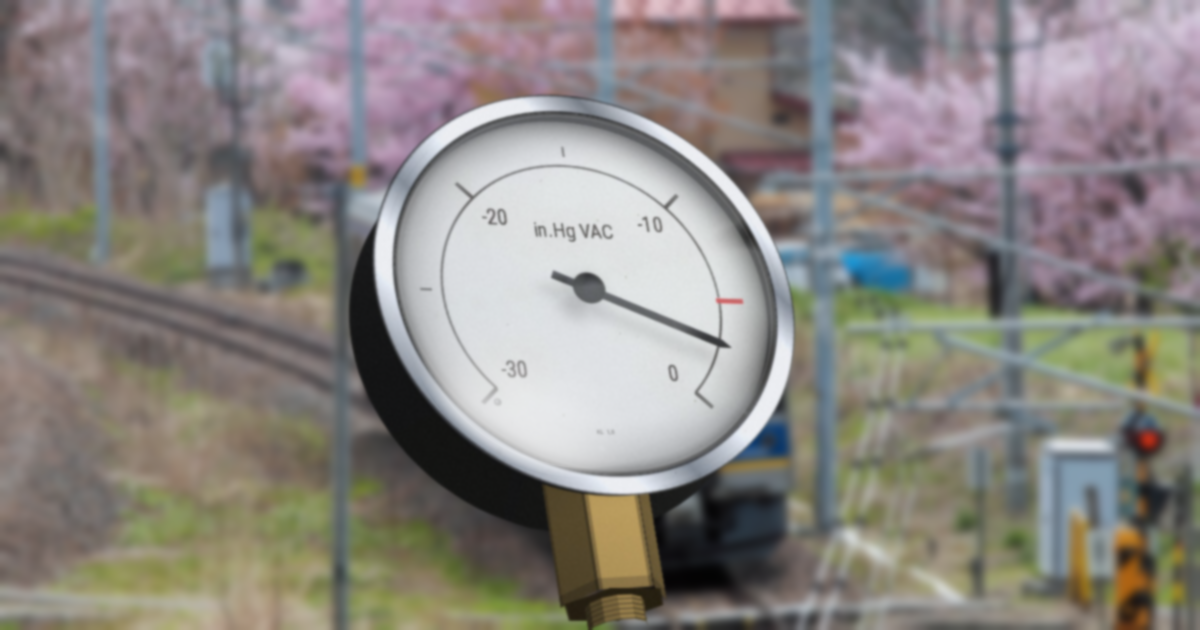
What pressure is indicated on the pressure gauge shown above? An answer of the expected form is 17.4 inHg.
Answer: -2.5 inHg
